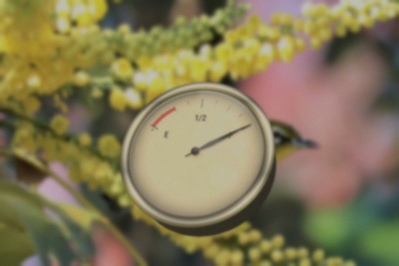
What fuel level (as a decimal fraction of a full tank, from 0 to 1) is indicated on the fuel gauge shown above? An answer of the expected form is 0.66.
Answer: 1
